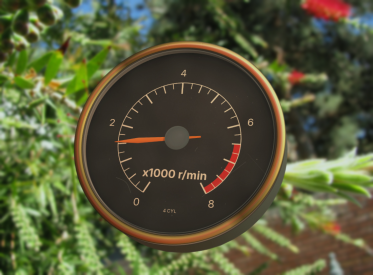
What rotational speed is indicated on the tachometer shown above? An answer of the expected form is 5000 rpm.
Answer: 1500 rpm
